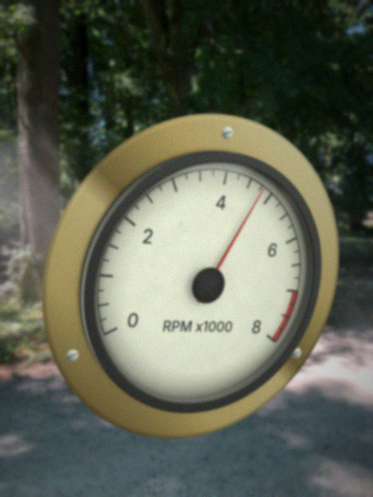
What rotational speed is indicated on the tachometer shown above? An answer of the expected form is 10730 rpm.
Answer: 4750 rpm
